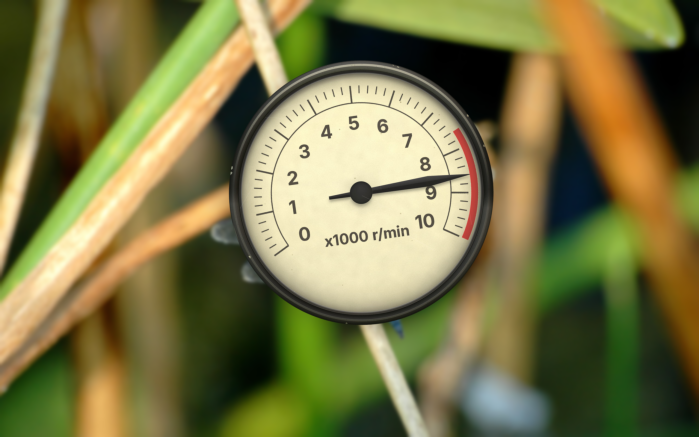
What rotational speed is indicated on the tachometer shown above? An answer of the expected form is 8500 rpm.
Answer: 8600 rpm
